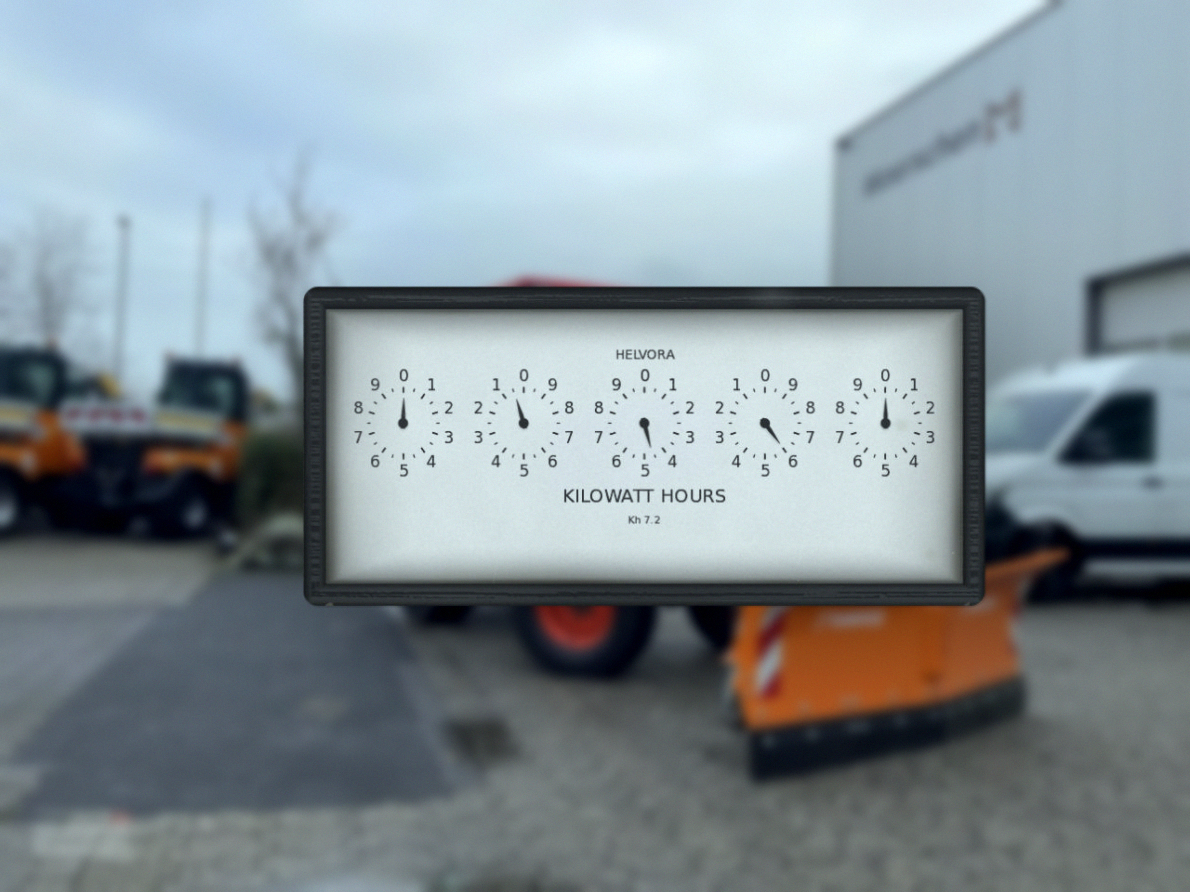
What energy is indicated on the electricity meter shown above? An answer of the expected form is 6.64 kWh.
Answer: 460 kWh
